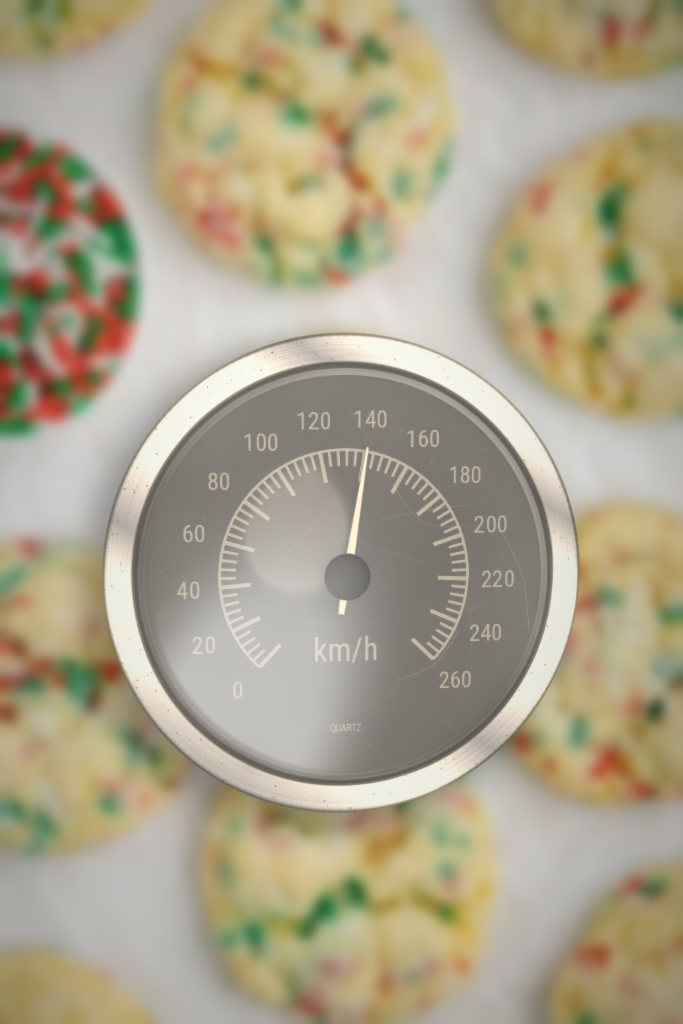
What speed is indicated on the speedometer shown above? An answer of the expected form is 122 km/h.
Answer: 140 km/h
